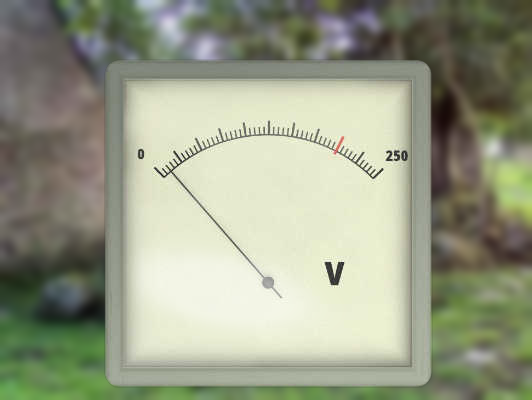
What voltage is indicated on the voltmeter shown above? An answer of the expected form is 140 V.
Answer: 10 V
